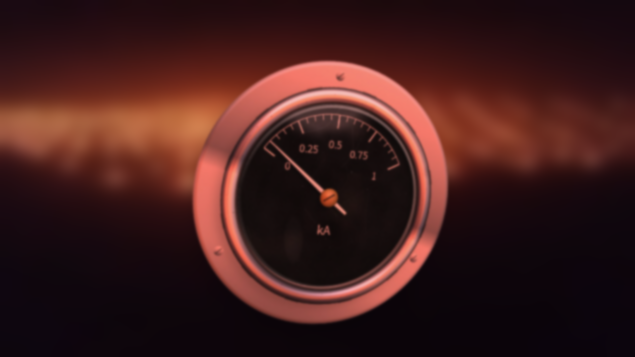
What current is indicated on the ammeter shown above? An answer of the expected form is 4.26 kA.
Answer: 0.05 kA
